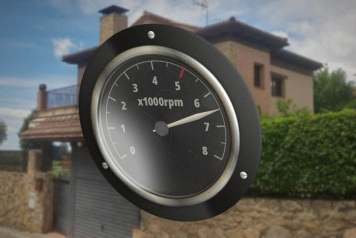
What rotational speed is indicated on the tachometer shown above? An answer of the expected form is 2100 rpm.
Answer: 6500 rpm
